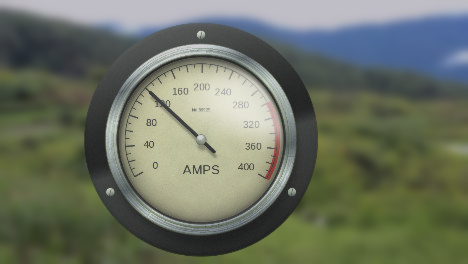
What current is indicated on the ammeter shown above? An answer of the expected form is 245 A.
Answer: 120 A
